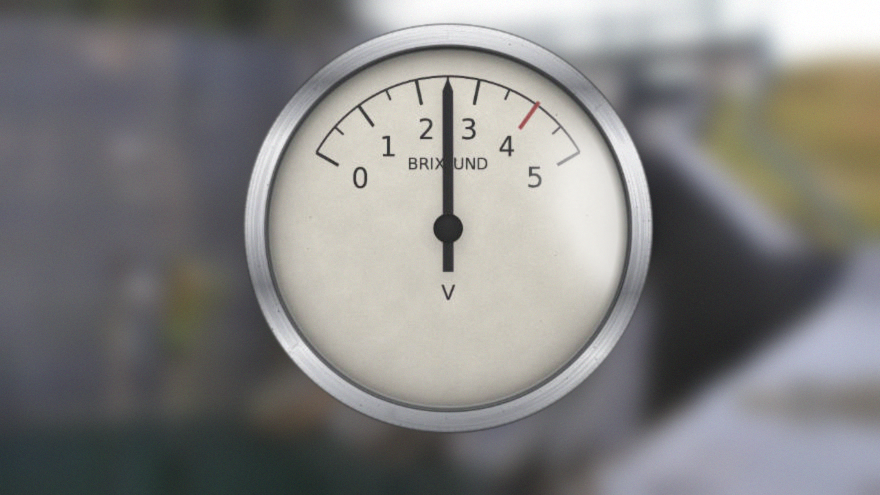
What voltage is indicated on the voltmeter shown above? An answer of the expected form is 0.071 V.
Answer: 2.5 V
